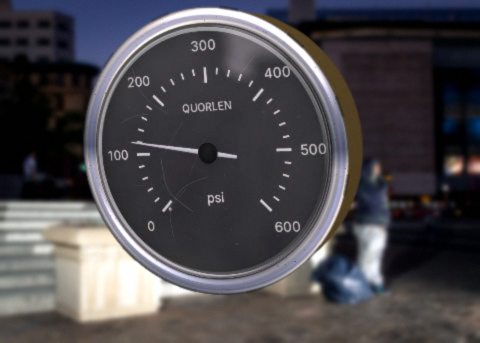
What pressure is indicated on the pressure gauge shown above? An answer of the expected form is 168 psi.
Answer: 120 psi
